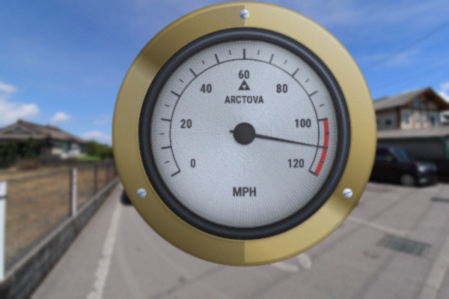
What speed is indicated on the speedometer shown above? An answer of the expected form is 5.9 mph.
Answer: 110 mph
